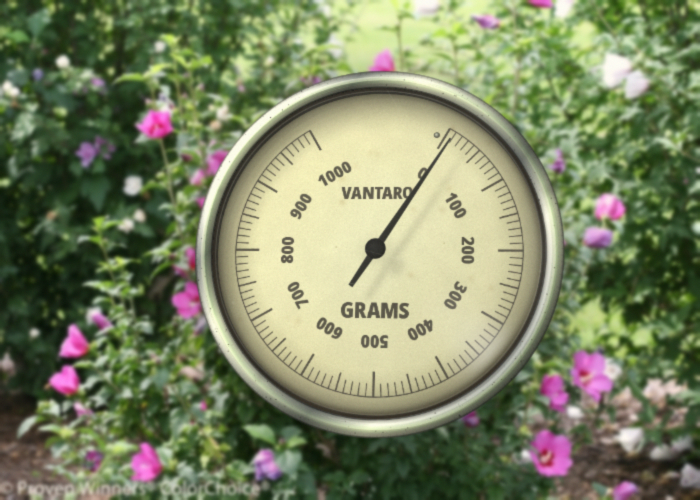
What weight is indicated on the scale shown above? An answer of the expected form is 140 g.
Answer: 10 g
